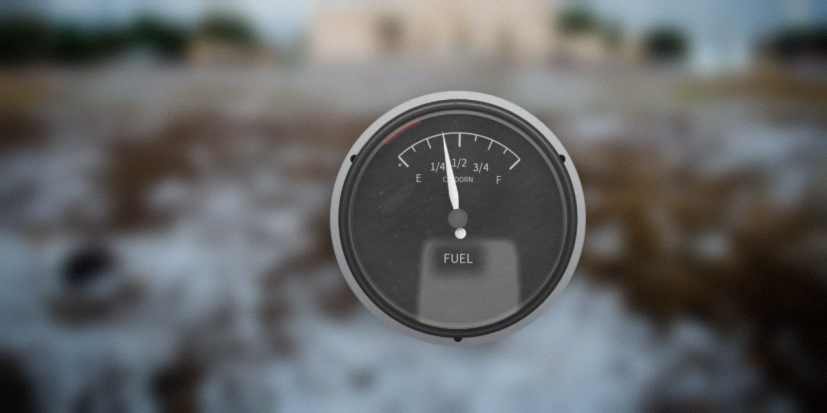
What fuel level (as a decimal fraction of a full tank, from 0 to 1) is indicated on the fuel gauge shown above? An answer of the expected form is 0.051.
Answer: 0.375
